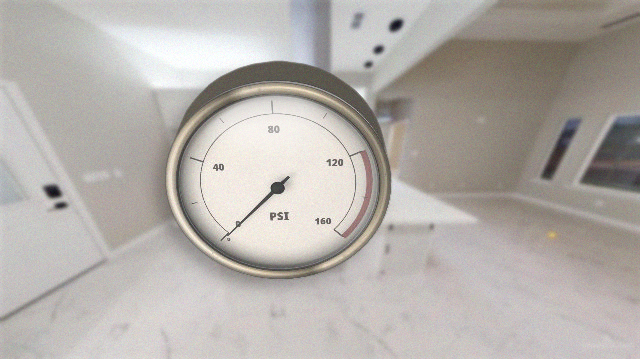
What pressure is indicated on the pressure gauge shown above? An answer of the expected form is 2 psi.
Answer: 0 psi
